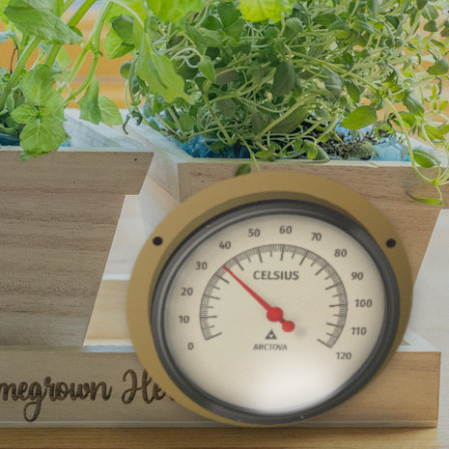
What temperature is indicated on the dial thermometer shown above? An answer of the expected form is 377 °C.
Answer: 35 °C
